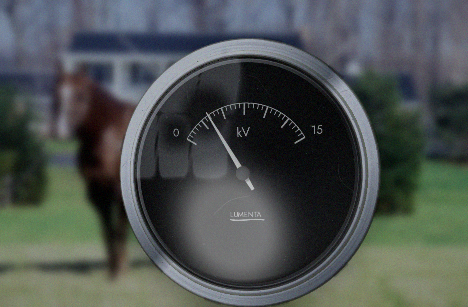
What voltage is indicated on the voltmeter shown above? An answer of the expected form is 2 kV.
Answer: 3.5 kV
